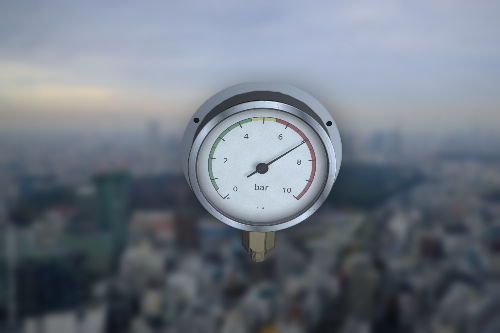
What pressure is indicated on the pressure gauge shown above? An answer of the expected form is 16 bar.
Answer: 7 bar
